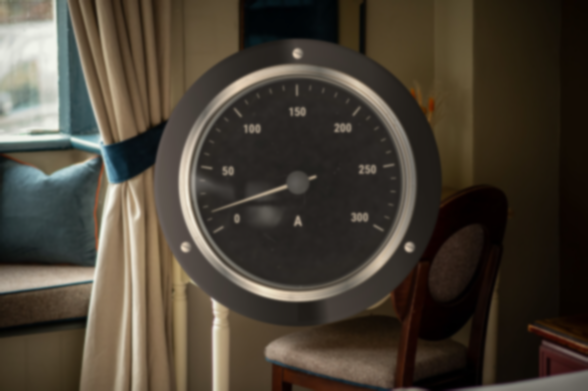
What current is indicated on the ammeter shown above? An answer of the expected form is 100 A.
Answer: 15 A
